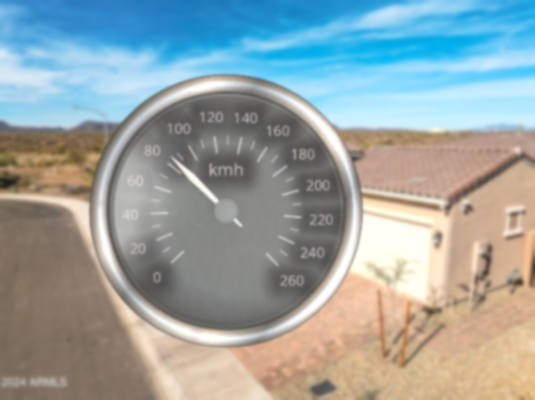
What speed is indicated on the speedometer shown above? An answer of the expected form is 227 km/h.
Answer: 85 km/h
